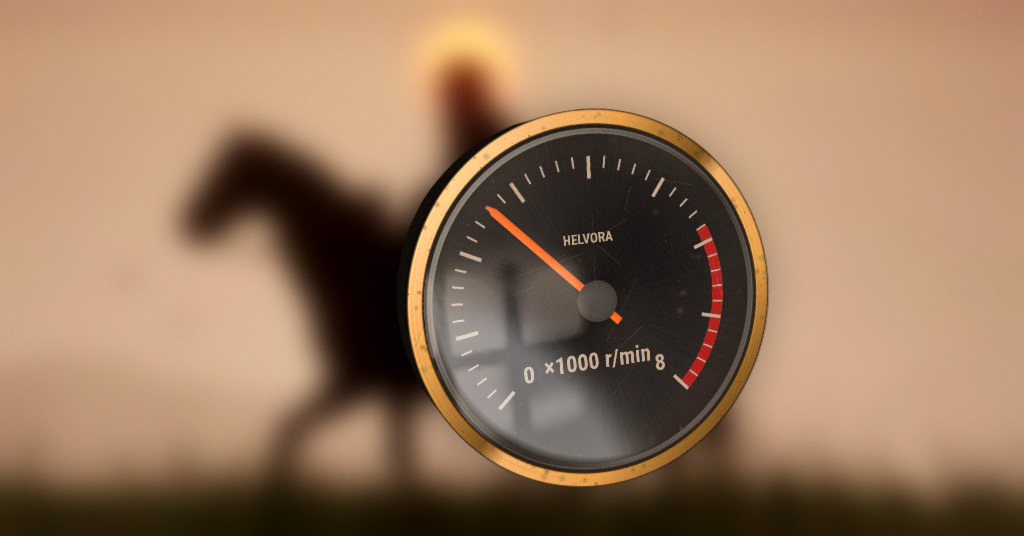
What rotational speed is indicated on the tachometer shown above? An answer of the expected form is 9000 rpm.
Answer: 2600 rpm
